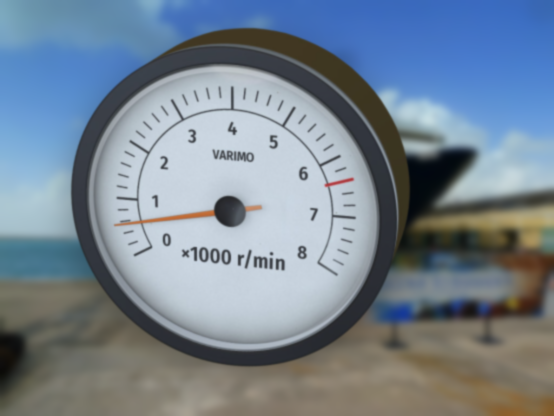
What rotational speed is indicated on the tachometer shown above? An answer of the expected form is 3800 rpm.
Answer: 600 rpm
